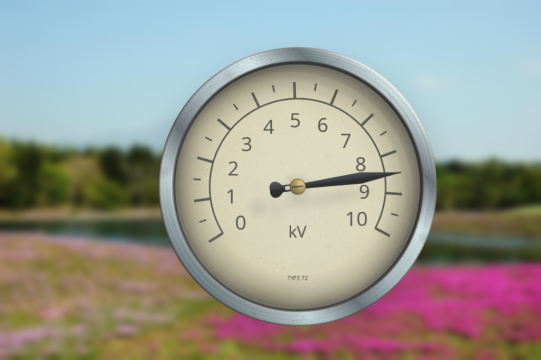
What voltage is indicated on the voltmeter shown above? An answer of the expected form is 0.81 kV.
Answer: 8.5 kV
